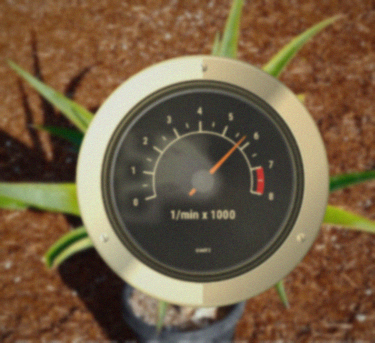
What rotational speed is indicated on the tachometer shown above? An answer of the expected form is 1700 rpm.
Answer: 5750 rpm
